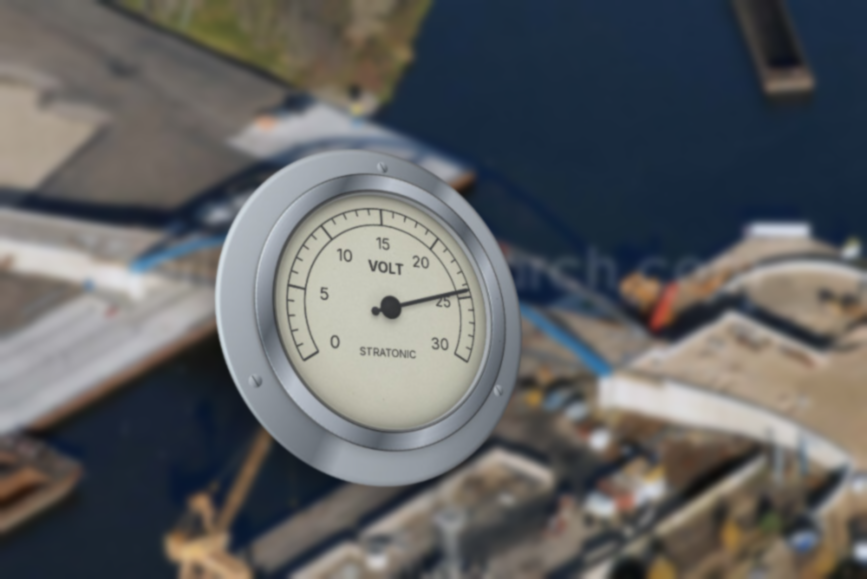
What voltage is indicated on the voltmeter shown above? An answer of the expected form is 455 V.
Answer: 24.5 V
